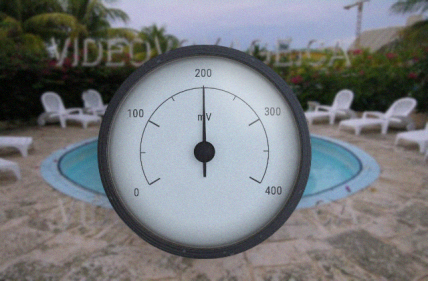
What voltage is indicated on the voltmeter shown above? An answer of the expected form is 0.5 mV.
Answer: 200 mV
